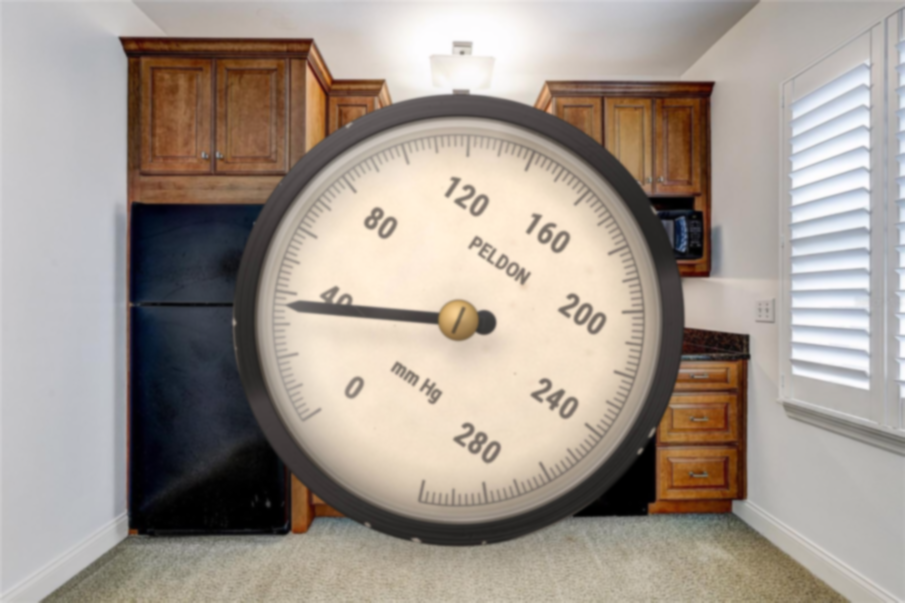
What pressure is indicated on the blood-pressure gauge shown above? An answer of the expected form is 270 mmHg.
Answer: 36 mmHg
